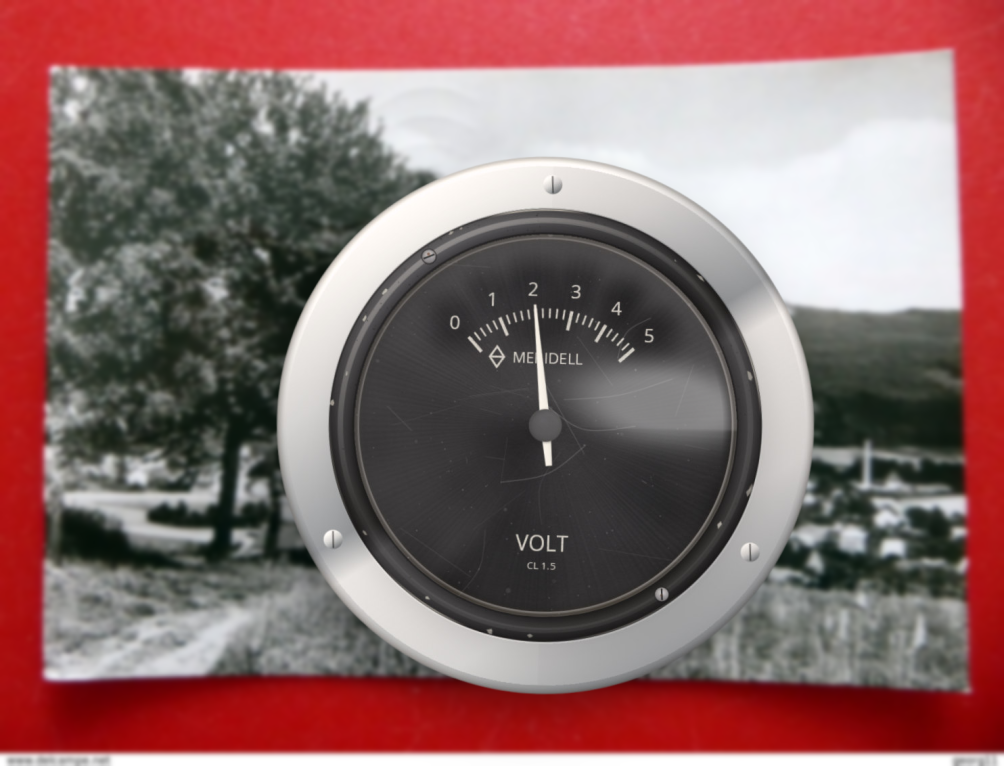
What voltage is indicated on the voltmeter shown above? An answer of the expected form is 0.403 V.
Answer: 2 V
